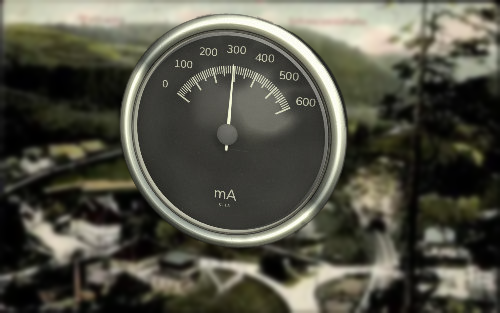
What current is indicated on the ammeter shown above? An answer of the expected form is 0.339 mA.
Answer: 300 mA
